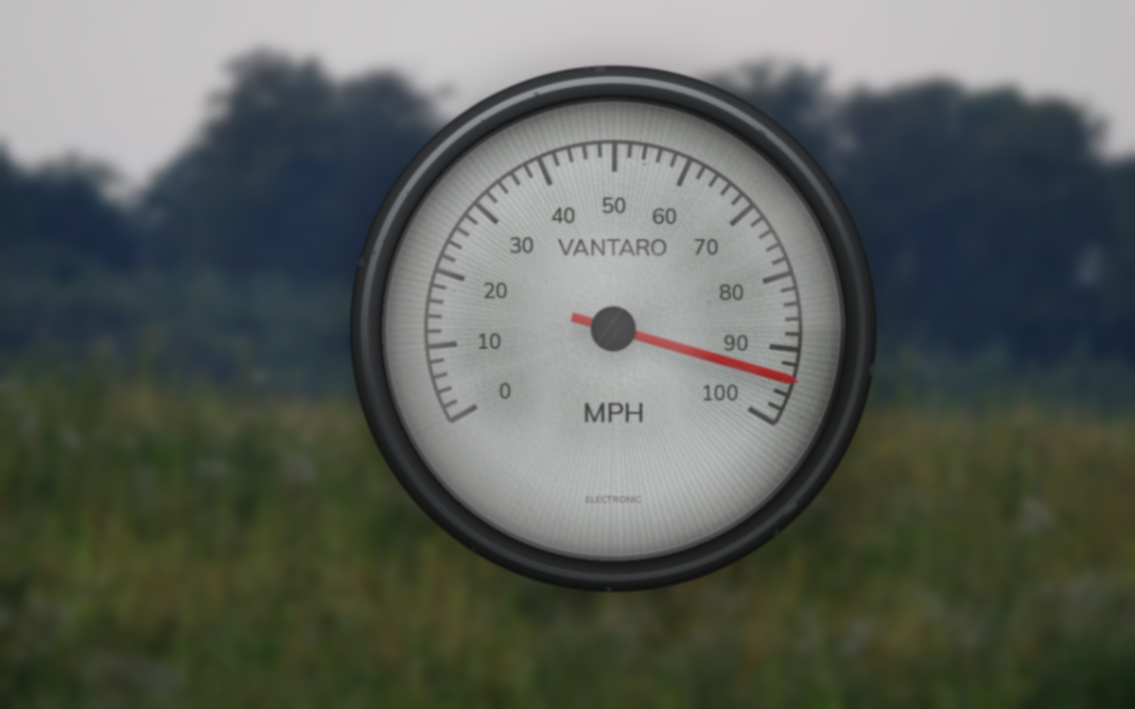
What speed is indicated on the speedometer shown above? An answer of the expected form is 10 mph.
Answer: 94 mph
